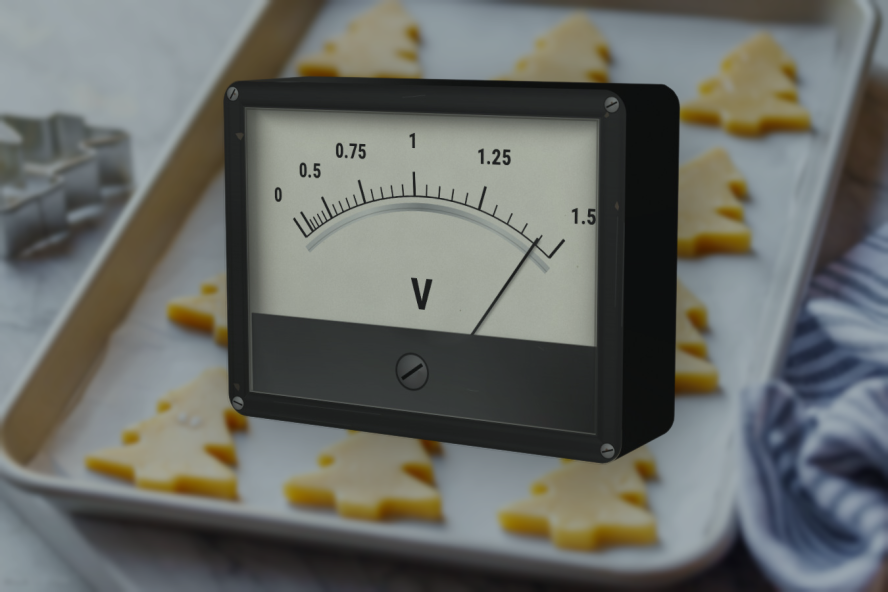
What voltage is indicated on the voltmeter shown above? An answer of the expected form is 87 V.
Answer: 1.45 V
